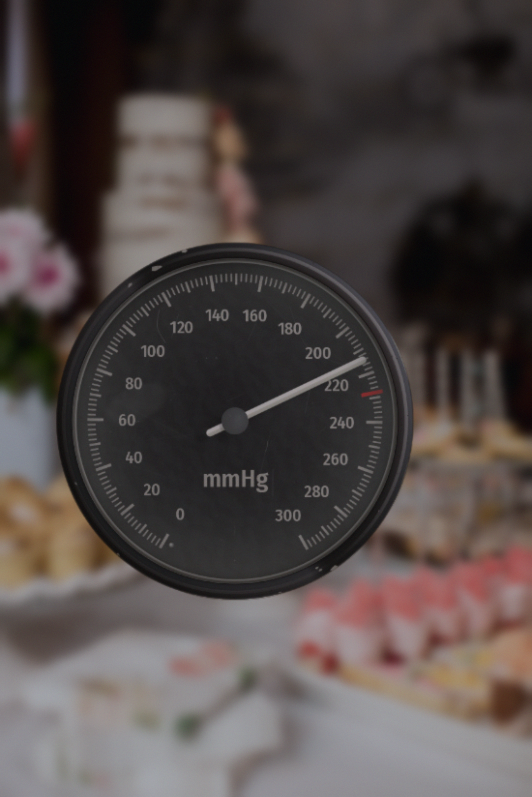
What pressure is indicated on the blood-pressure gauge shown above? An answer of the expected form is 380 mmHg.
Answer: 214 mmHg
